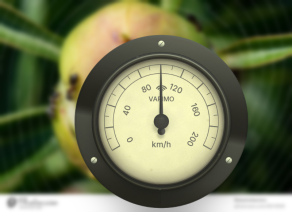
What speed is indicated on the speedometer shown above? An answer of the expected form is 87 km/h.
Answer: 100 km/h
